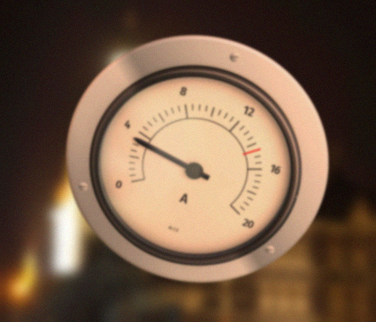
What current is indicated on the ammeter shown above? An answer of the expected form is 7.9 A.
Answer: 3.5 A
